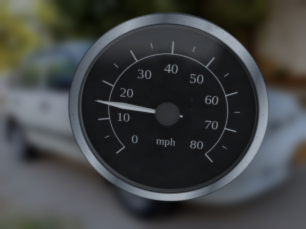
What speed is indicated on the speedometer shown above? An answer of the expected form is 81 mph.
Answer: 15 mph
